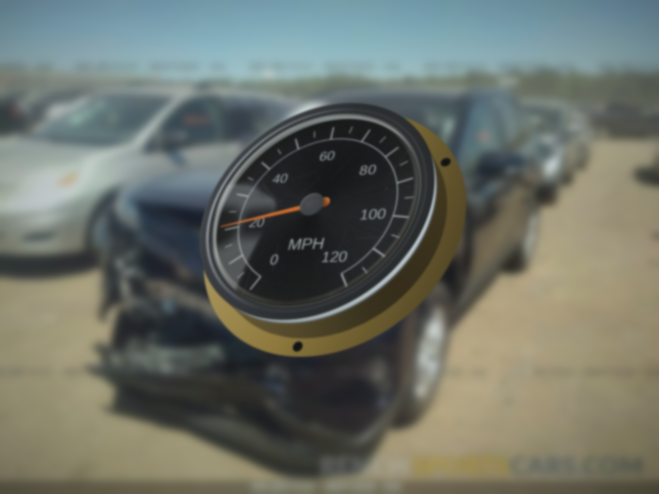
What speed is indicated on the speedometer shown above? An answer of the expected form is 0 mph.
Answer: 20 mph
